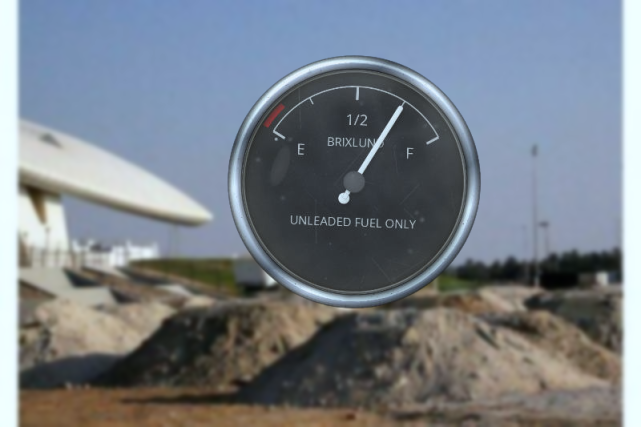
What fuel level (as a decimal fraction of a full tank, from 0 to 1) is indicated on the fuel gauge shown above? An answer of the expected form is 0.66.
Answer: 0.75
